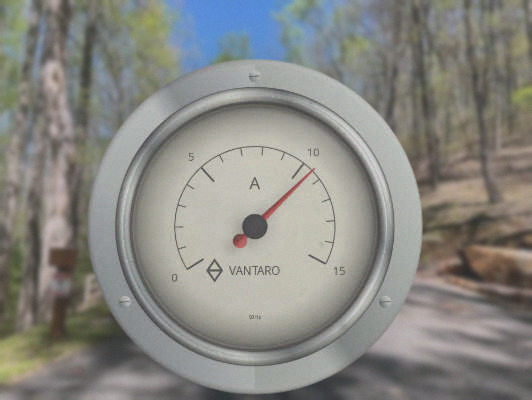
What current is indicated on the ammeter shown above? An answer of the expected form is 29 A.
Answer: 10.5 A
